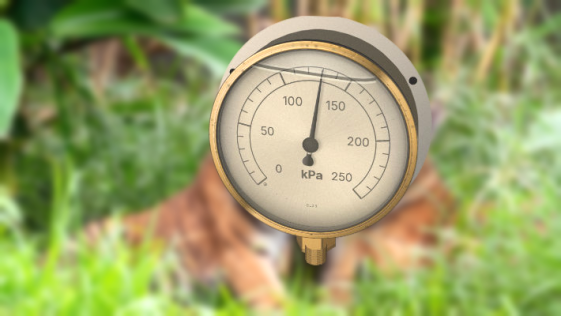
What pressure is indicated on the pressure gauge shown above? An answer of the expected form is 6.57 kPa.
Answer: 130 kPa
